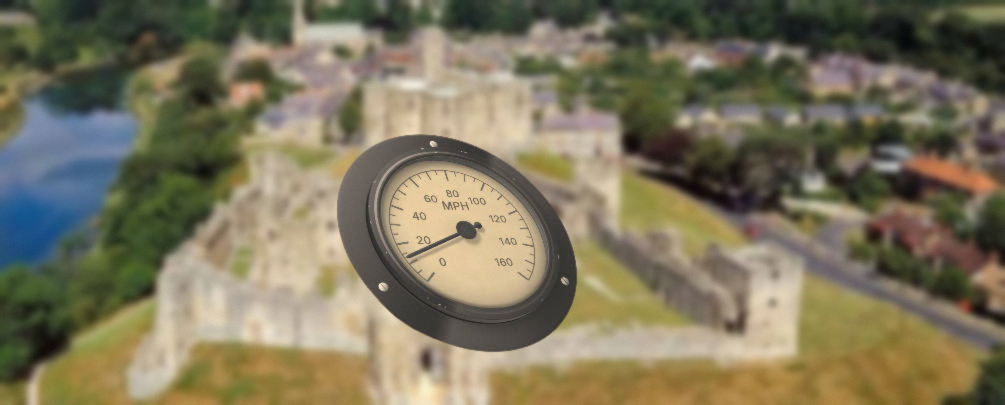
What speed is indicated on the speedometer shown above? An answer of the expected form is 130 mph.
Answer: 12.5 mph
